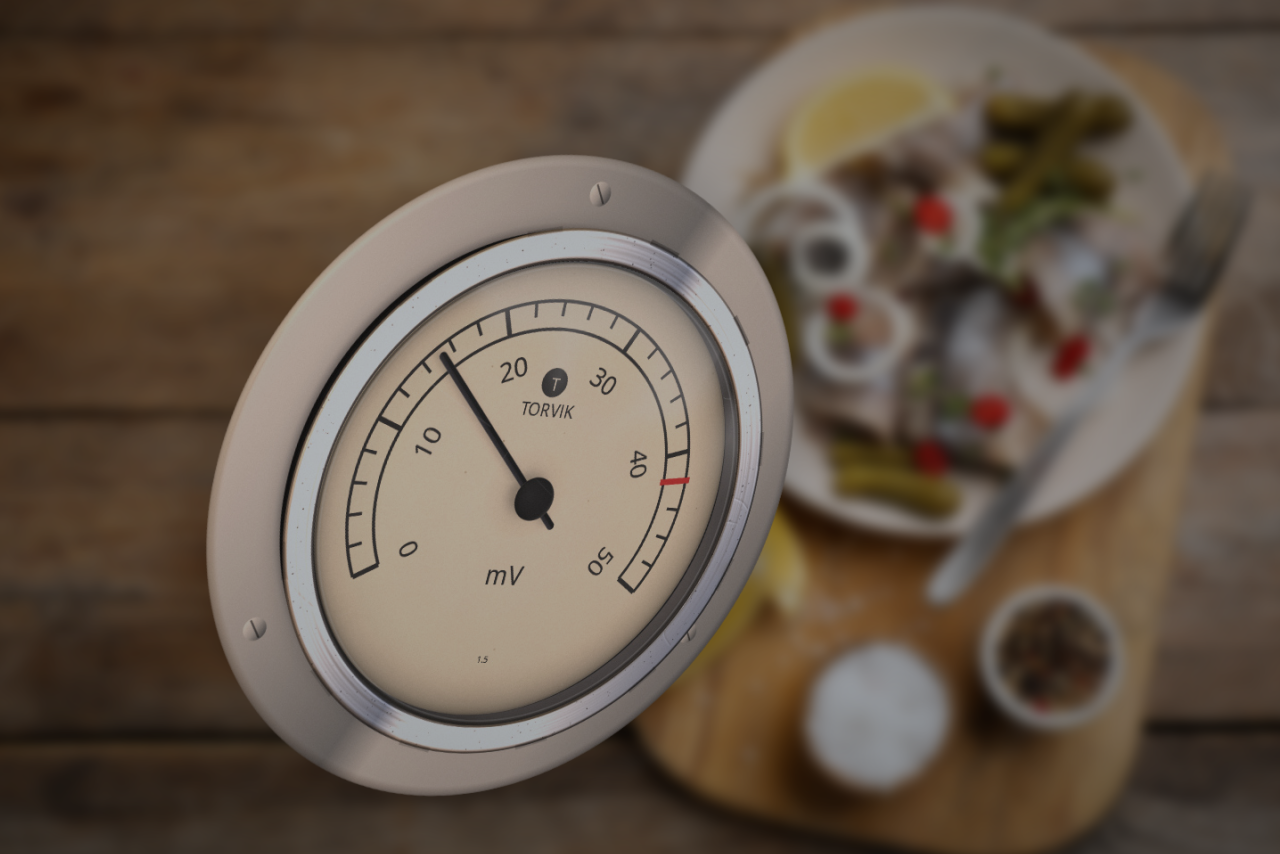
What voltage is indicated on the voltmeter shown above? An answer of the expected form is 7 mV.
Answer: 15 mV
